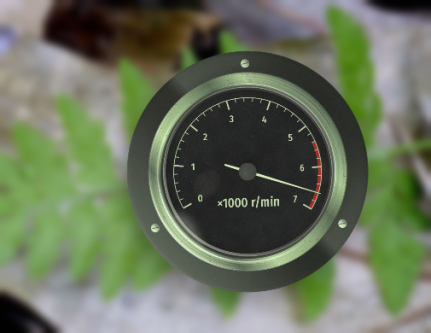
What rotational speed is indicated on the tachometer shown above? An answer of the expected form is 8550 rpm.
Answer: 6600 rpm
